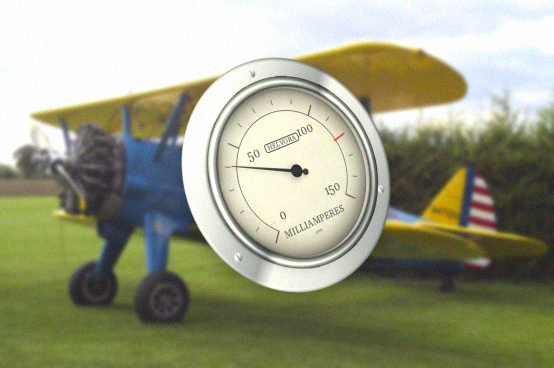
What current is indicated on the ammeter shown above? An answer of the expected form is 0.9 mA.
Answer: 40 mA
